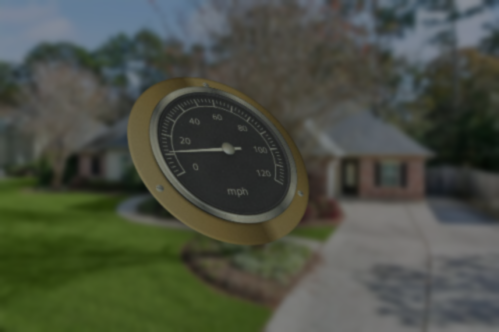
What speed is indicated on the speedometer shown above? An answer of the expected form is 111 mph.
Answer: 10 mph
